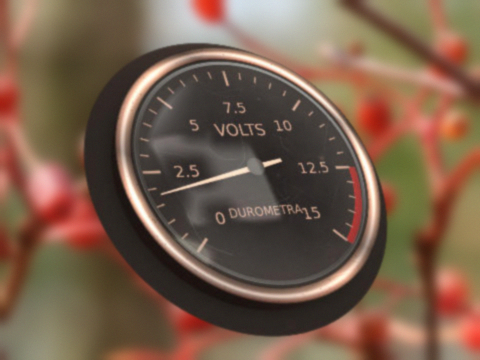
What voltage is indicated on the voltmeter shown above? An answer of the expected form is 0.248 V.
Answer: 1.75 V
